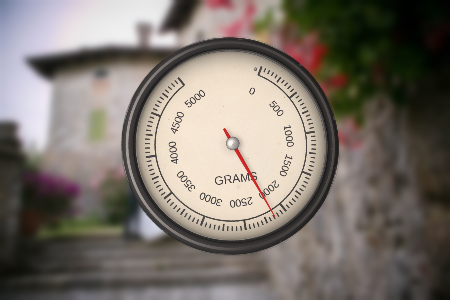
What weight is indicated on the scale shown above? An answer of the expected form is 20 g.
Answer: 2150 g
